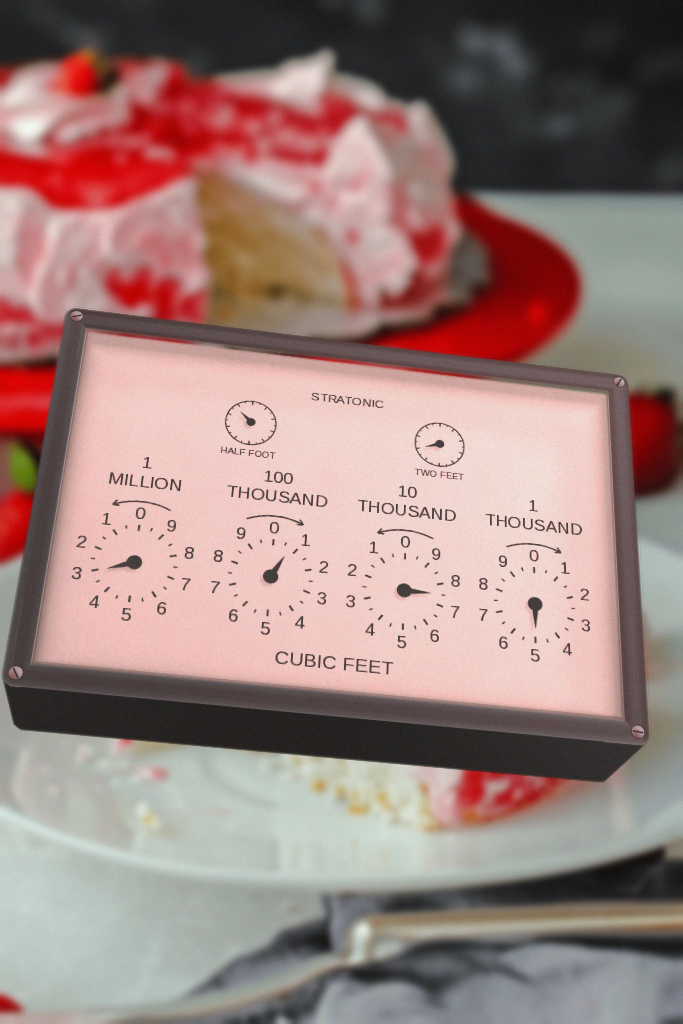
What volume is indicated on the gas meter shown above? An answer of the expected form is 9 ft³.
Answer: 307500 ft³
